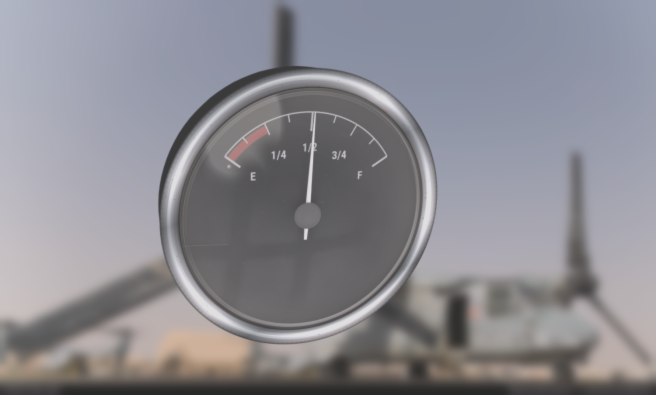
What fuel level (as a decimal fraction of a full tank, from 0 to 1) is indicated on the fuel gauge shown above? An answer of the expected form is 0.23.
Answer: 0.5
